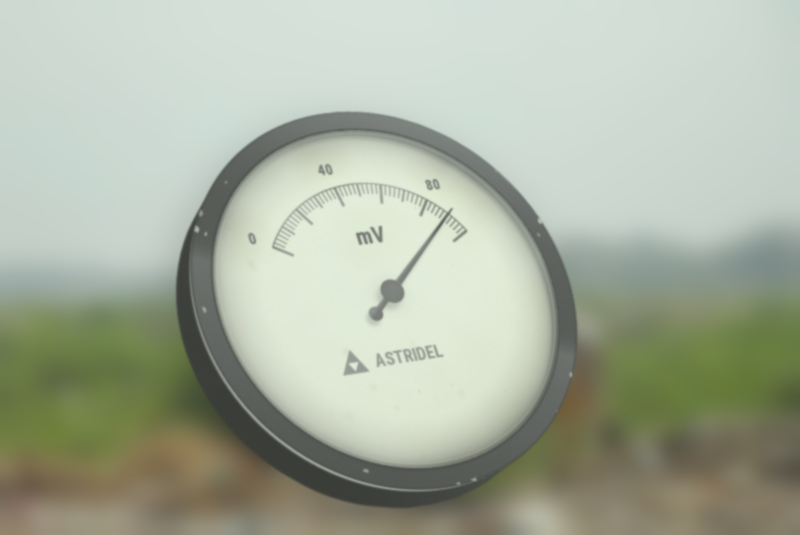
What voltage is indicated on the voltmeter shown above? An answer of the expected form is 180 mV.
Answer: 90 mV
